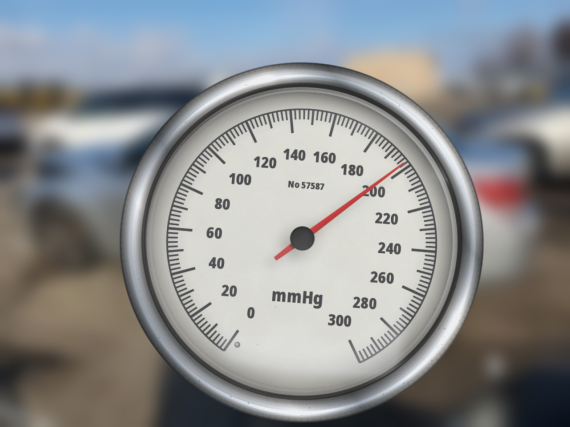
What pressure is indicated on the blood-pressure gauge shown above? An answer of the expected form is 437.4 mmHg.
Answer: 198 mmHg
